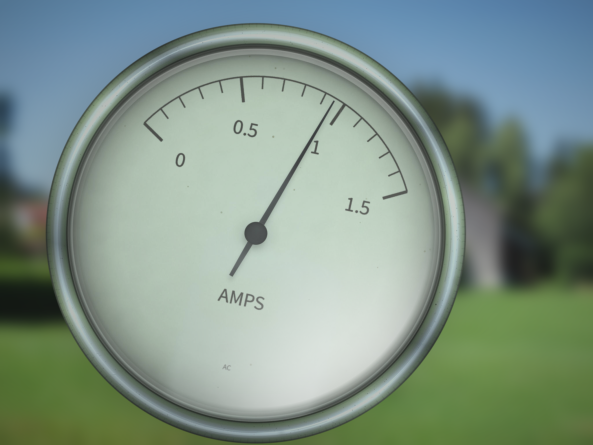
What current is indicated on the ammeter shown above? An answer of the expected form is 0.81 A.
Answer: 0.95 A
